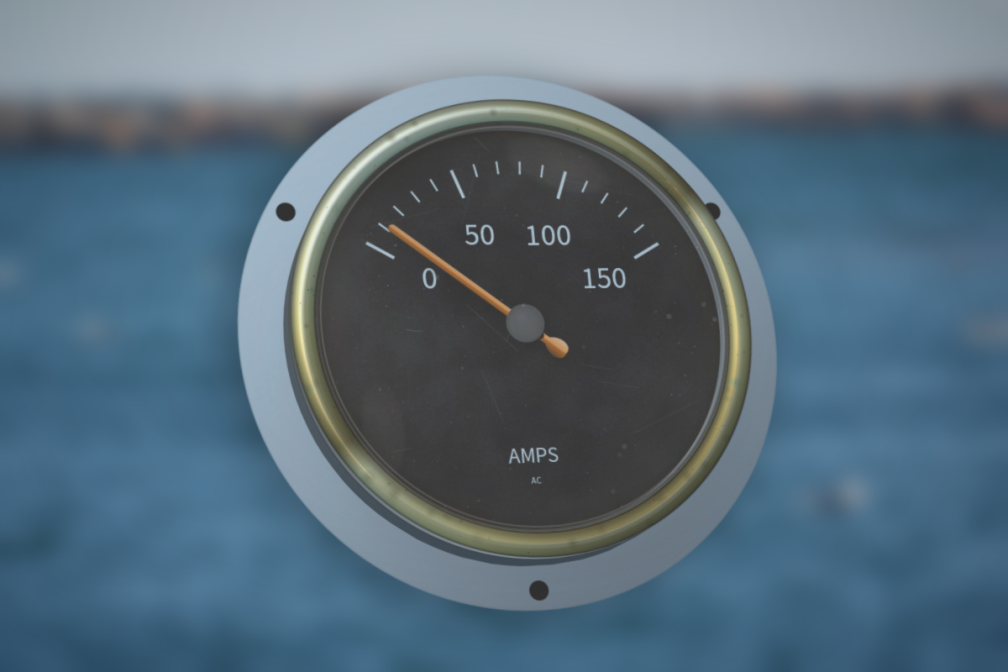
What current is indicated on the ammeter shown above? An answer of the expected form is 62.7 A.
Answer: 10 A
